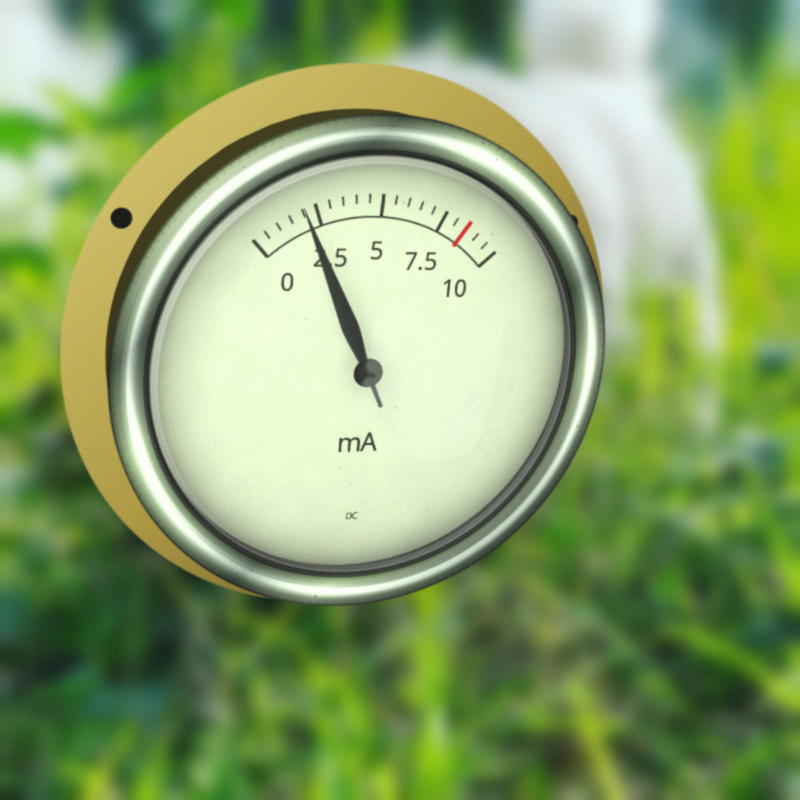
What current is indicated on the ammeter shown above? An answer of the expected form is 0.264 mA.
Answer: 2 mA
